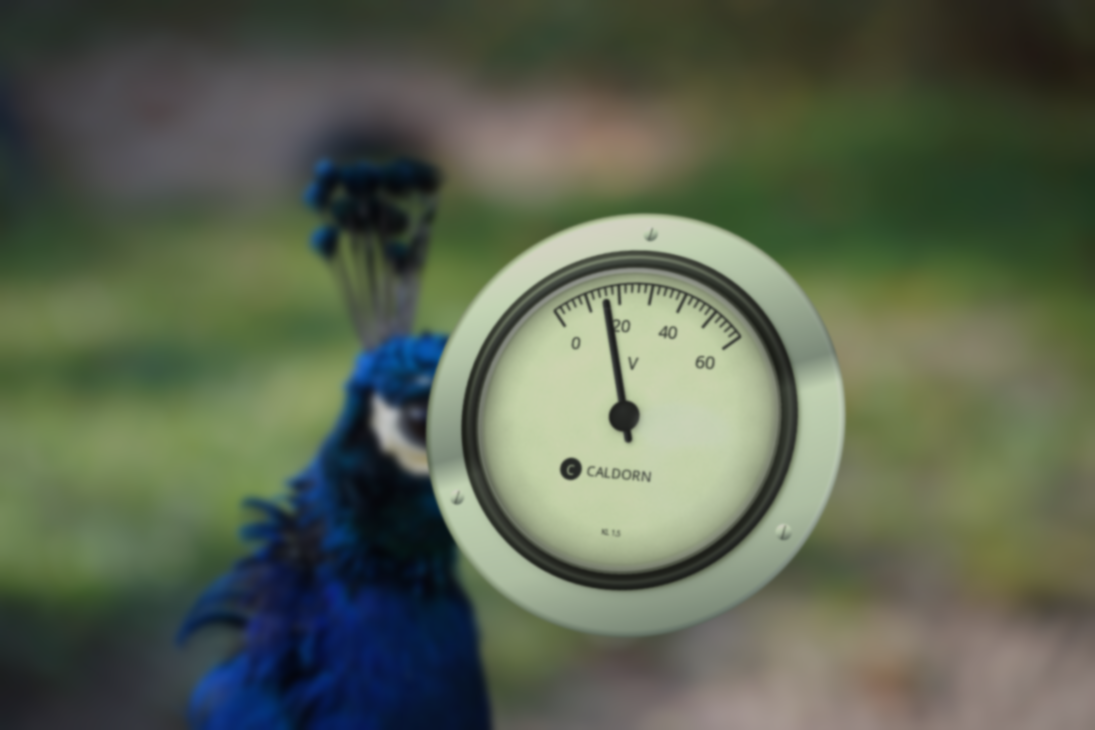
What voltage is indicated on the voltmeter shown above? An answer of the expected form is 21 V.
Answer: 16 V
